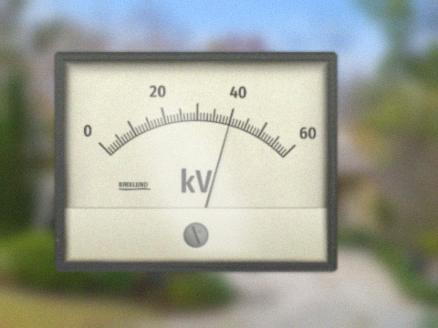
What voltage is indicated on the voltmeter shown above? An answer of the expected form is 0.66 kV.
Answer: 40 kV
